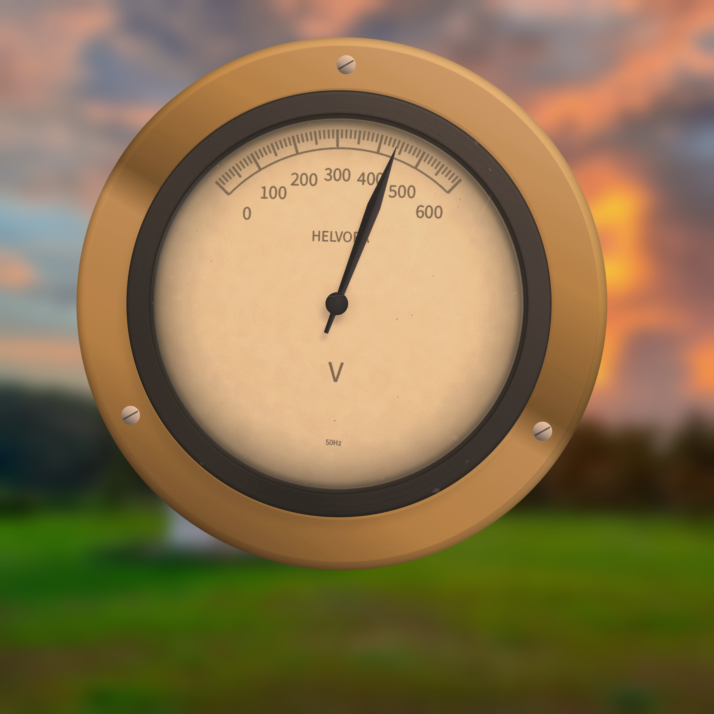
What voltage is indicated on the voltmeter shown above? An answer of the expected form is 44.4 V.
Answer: 440 V
